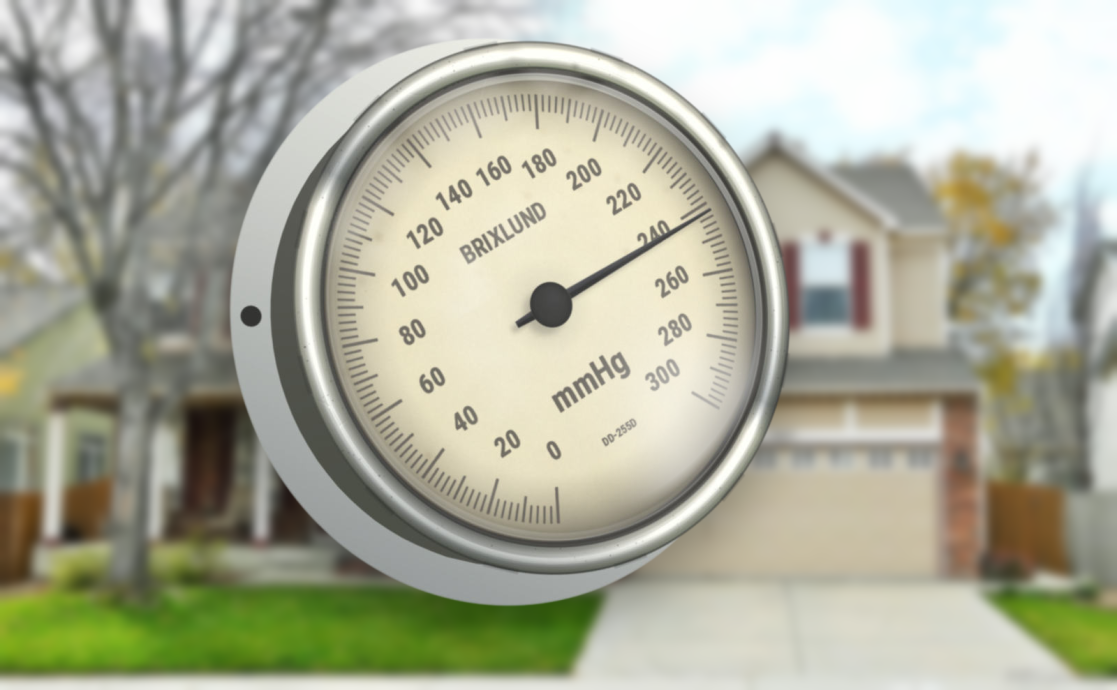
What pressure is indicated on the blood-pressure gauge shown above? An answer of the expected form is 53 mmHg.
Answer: 242 mmHg
